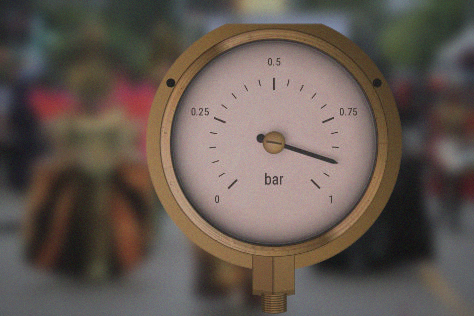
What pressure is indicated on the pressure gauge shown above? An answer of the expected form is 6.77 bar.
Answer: 0.9 bar
